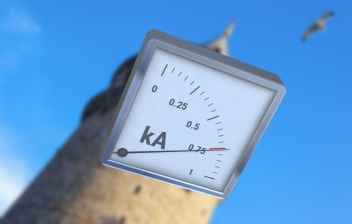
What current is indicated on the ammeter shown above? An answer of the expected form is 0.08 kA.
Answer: 0.75 kA
